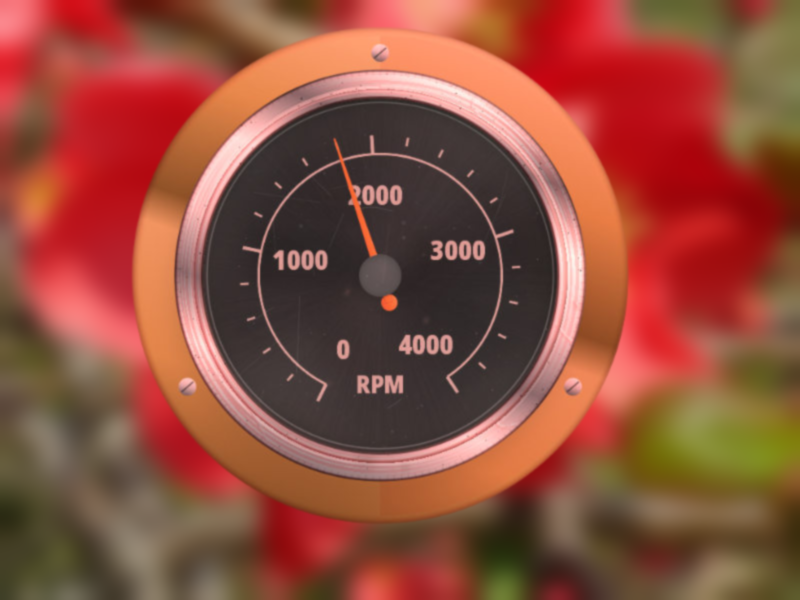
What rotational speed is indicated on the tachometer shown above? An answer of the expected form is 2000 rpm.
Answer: 1800 rpm
